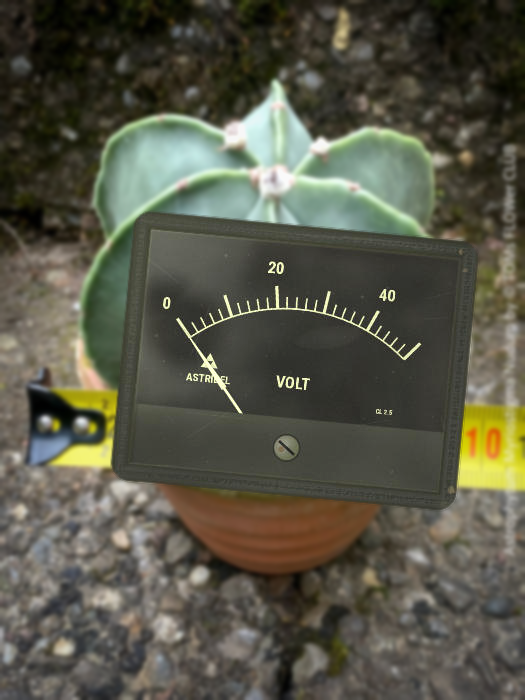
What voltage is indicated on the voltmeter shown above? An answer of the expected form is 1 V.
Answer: 0 V
